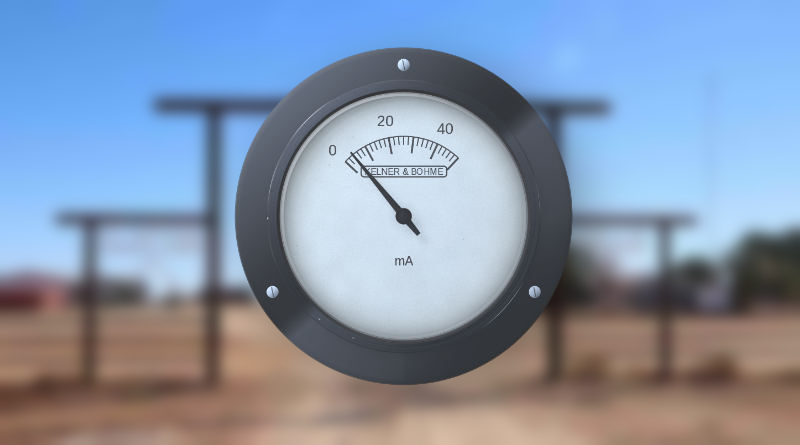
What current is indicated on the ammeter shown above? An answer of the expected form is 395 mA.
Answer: 4 mA
